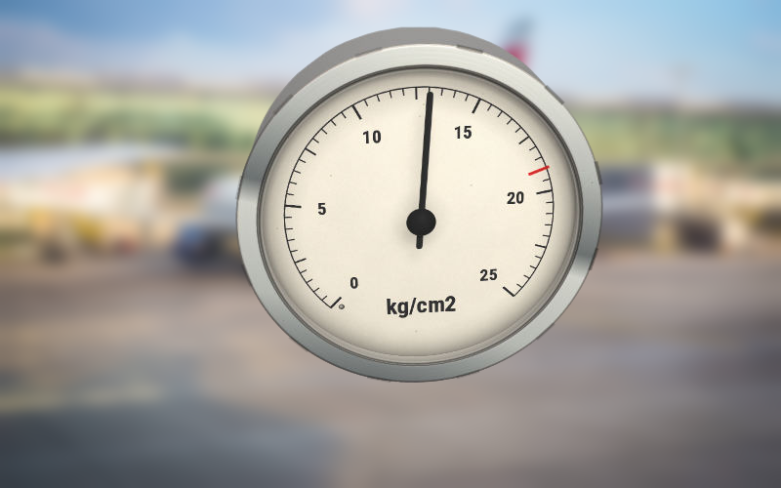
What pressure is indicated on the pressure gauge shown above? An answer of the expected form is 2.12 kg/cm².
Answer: 13 kg/cm²
